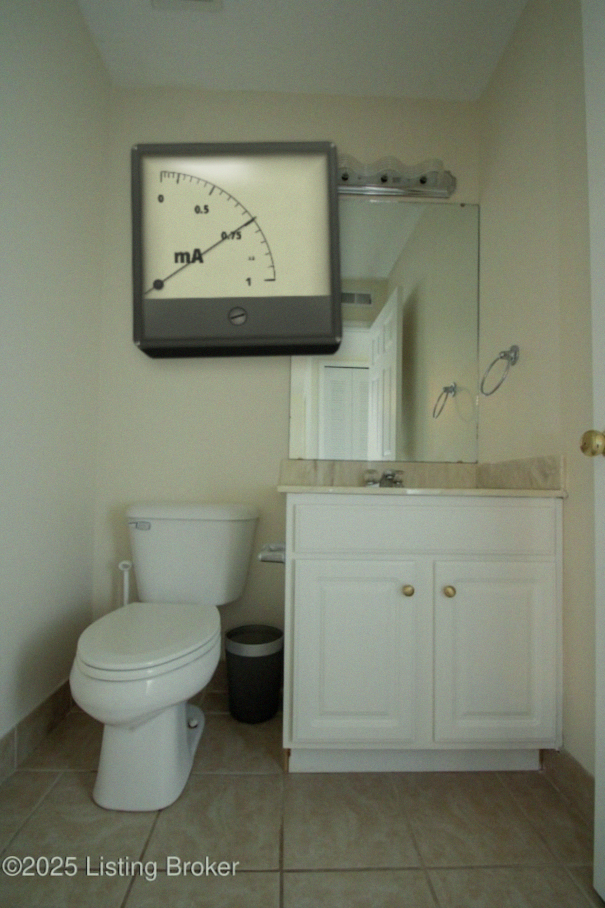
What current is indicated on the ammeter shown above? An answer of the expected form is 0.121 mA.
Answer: 0.75 mA
